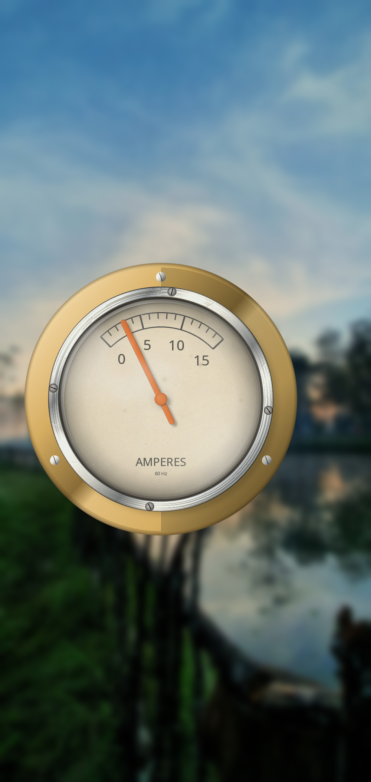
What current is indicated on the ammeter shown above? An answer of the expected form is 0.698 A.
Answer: 3 A
